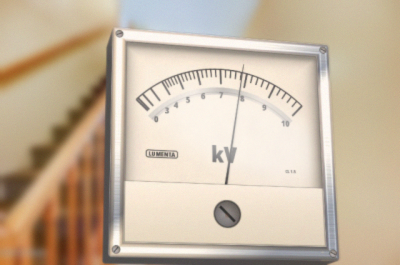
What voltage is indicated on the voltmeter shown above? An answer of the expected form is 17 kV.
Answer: 7.8 kV
